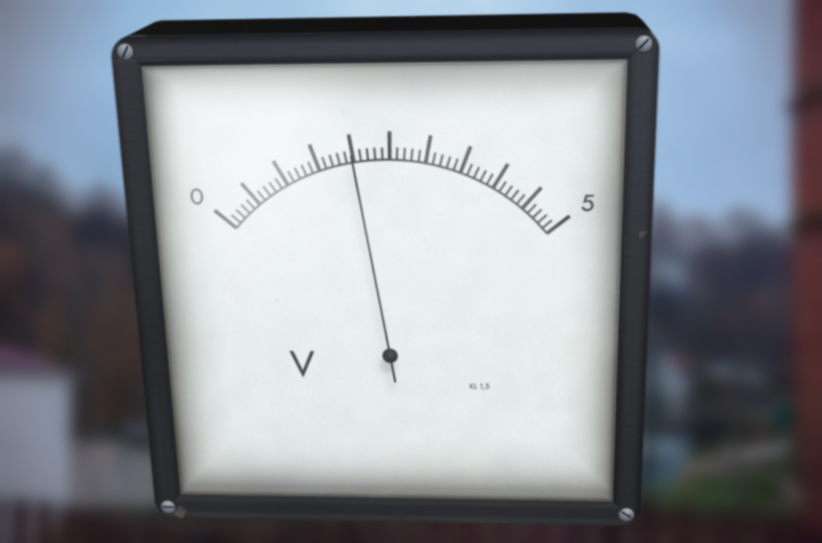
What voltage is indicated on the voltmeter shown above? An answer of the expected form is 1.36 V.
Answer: 2 V
